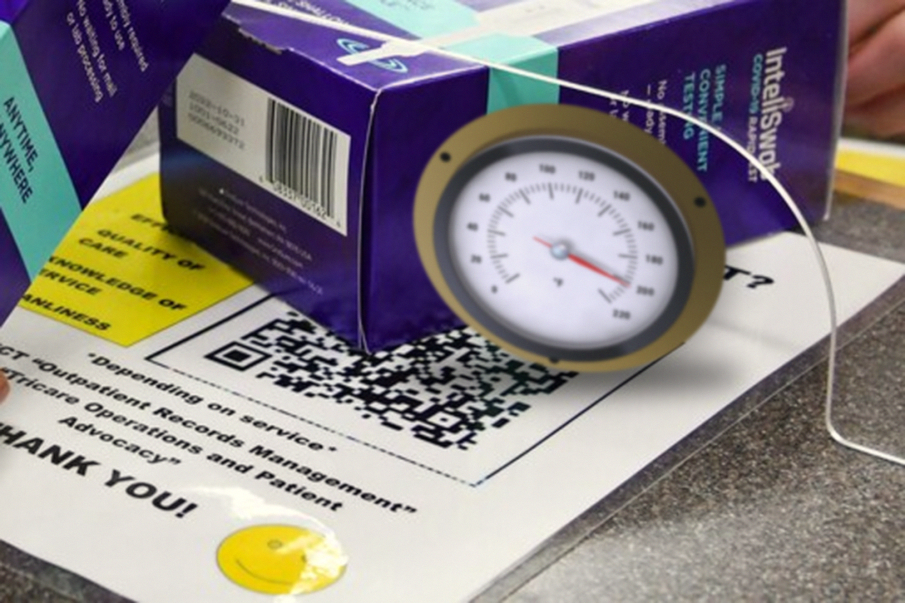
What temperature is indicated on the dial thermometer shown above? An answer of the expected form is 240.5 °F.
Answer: 200 °F
